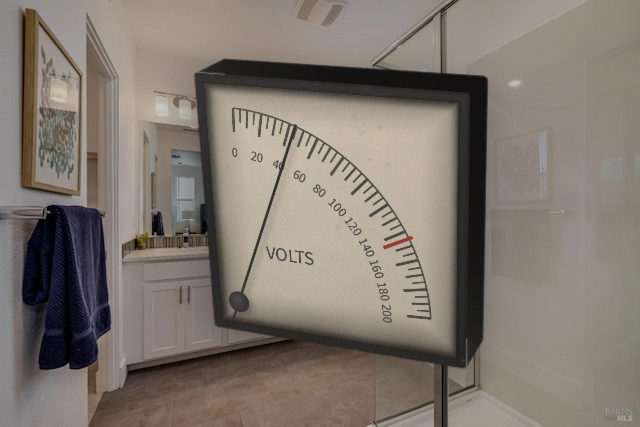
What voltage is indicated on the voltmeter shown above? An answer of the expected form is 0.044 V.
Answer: 45 V
